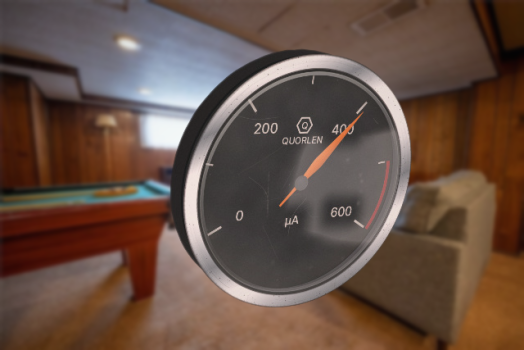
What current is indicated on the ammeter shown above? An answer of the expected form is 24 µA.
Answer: 400 µA
